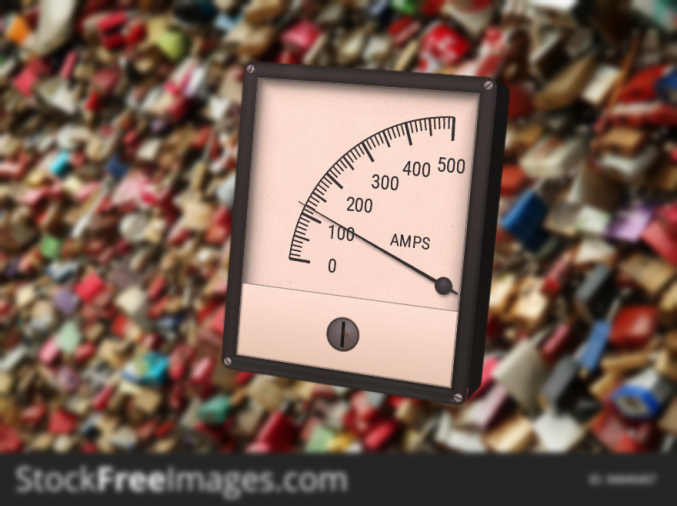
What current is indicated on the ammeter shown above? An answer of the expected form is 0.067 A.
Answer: 120 A
